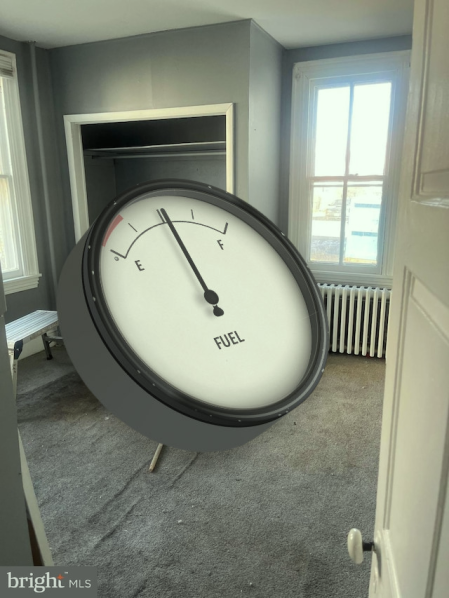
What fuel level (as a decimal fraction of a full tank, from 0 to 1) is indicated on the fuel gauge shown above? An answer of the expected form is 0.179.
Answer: 0.5
